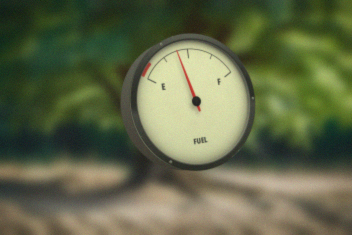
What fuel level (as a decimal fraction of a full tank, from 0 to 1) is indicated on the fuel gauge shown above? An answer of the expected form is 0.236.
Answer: 0.375
